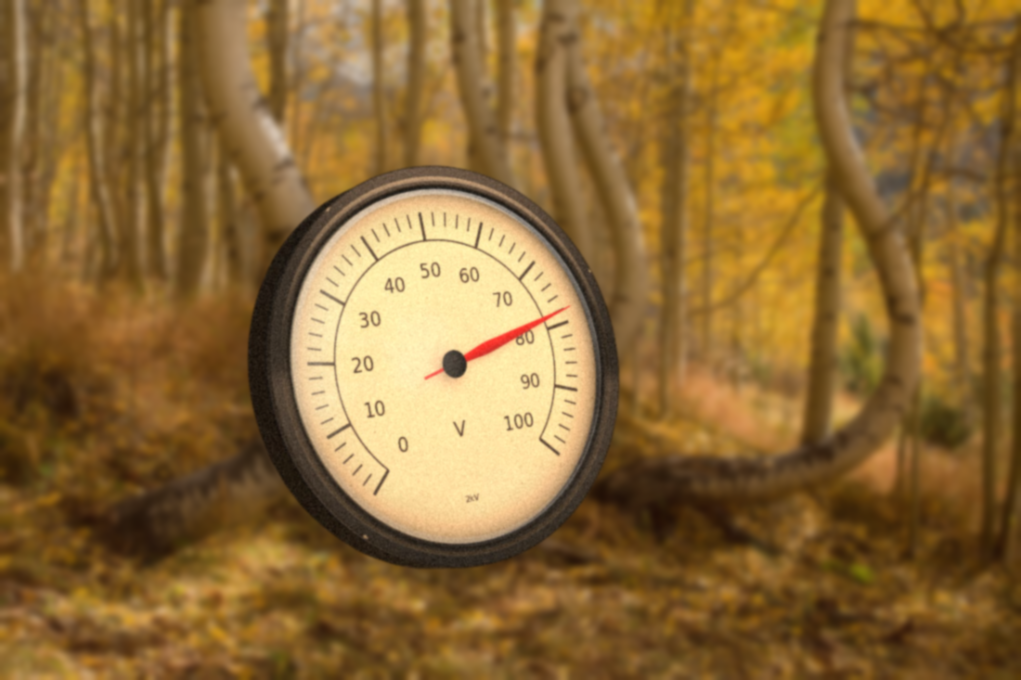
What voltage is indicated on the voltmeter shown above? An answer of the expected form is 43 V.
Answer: 78 V
